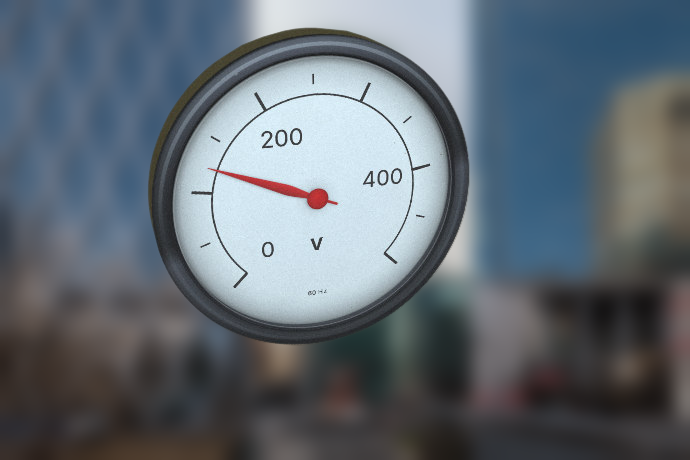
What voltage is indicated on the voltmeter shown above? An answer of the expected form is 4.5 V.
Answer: 125 V
